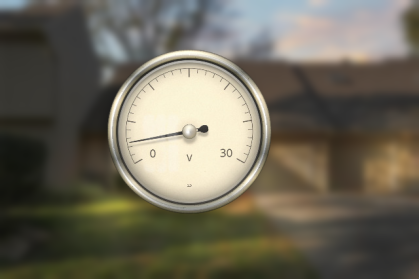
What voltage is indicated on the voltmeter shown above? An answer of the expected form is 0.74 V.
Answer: 2.5 V
